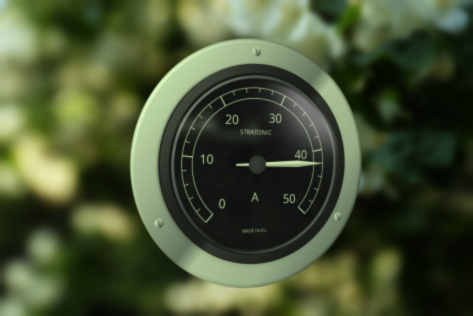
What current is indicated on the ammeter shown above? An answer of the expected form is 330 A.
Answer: 42 A
